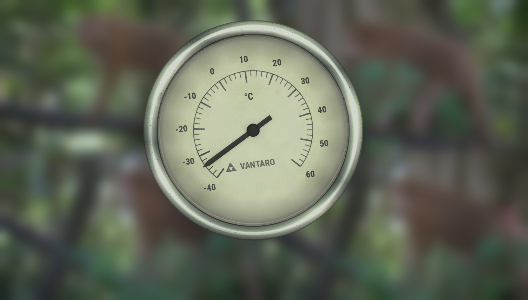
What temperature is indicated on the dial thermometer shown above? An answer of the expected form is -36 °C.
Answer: -34 °C
